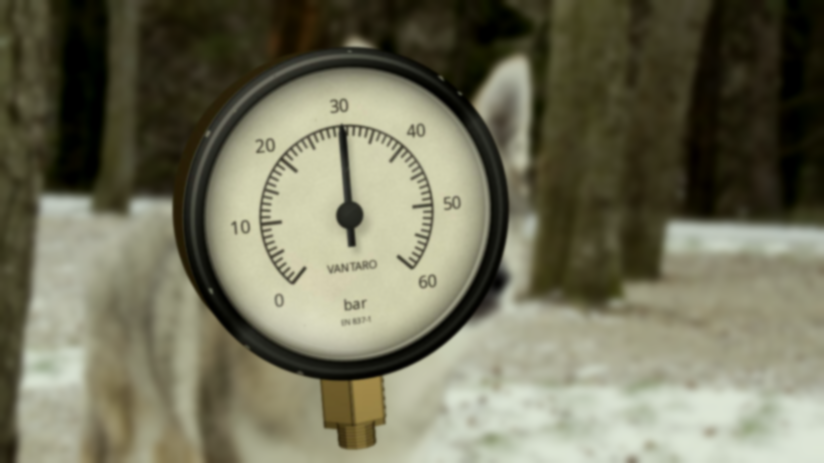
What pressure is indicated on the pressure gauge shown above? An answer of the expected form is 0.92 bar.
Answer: 30 bar
